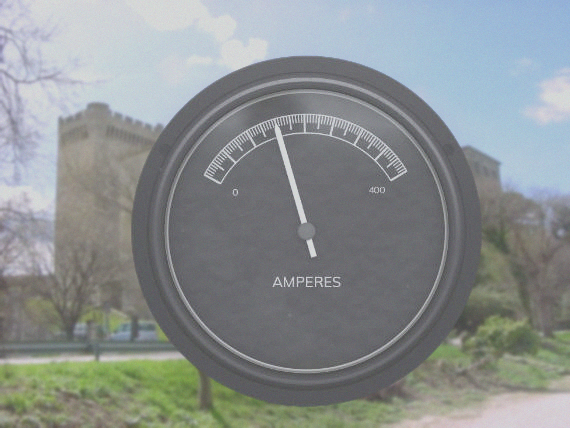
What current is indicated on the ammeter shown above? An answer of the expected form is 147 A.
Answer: 150 A
